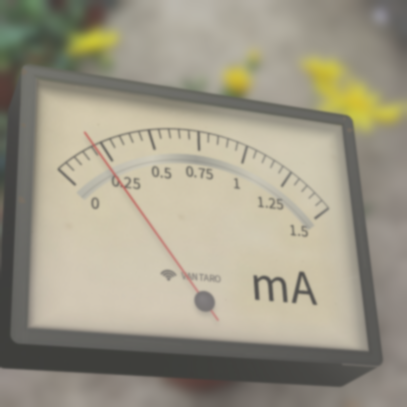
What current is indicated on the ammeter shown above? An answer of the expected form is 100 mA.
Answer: 0.2 mA
